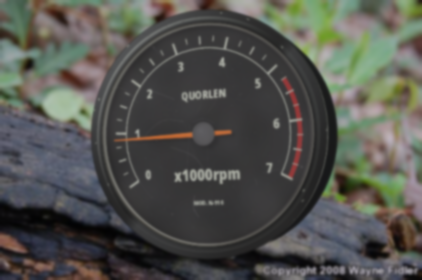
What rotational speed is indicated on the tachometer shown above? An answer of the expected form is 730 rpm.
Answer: 875 rpm
